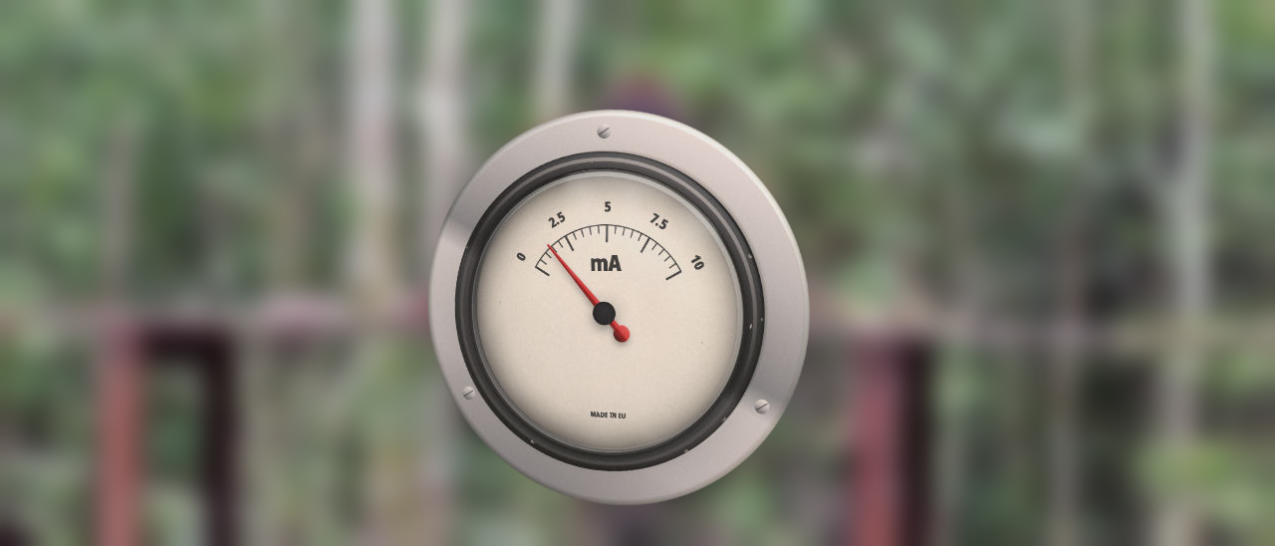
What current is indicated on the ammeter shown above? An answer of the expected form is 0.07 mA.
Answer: 1.5 mA
